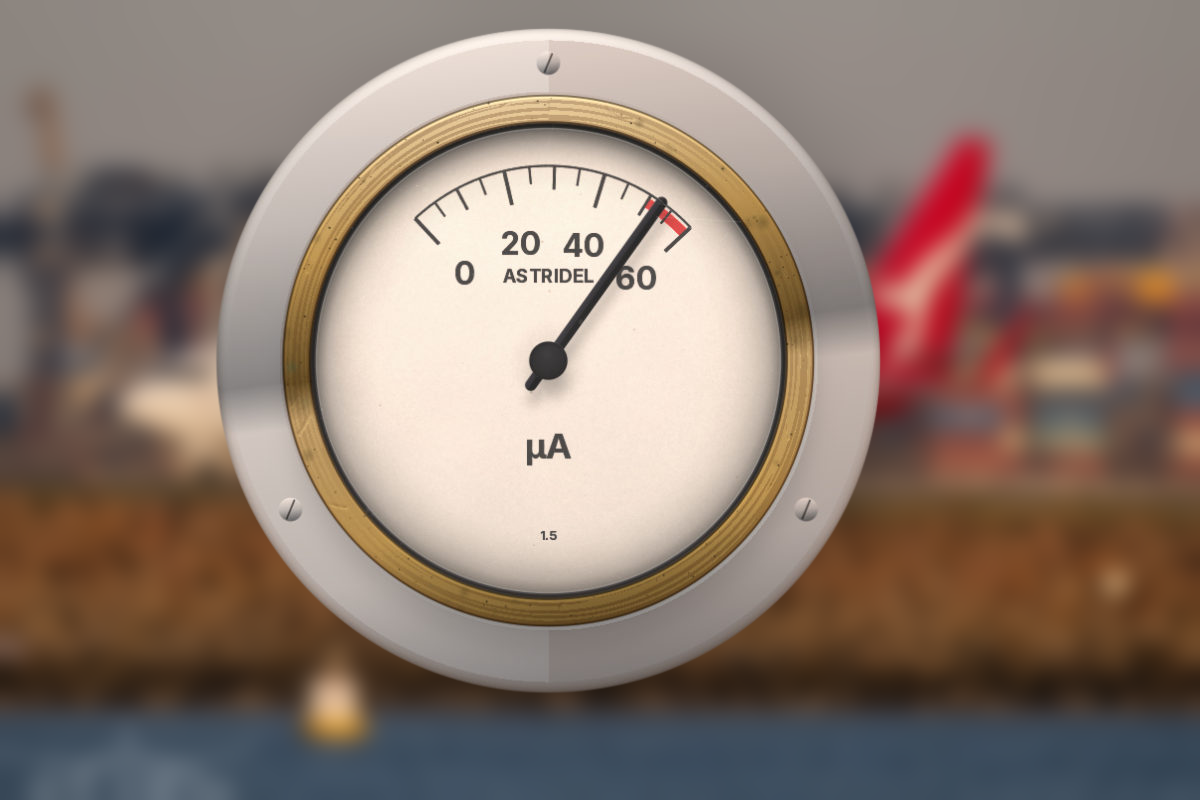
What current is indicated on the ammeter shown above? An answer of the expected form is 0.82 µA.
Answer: 52.5 µA
